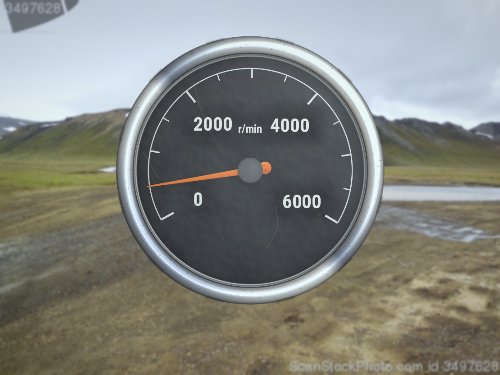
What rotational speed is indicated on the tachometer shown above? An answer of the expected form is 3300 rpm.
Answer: 500 rpm
